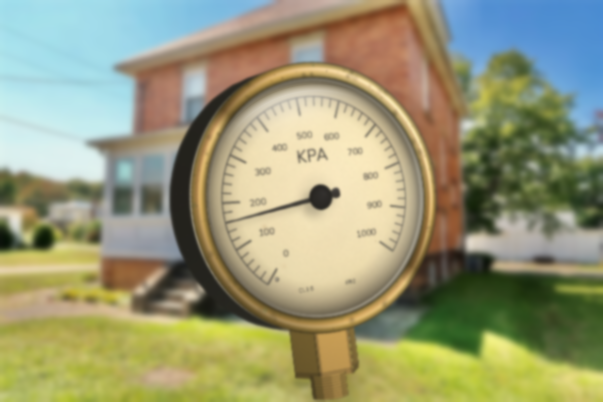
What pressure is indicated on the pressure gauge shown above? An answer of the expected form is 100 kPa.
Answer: 160 kPa
